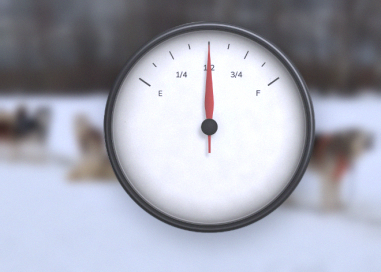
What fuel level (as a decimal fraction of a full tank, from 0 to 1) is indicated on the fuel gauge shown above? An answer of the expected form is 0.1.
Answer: 0.5
